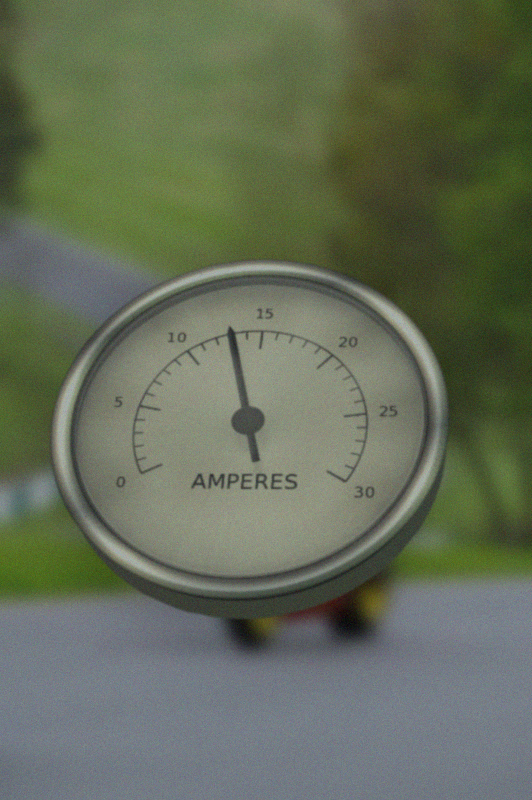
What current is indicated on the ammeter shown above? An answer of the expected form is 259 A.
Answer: 13 A
